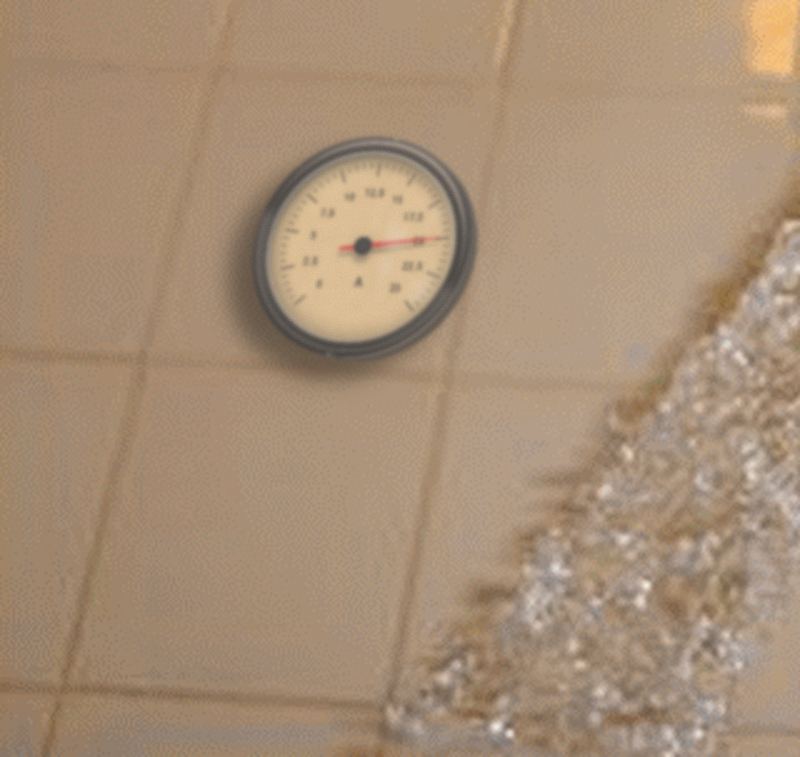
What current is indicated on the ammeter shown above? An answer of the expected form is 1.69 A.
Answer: 20 A
